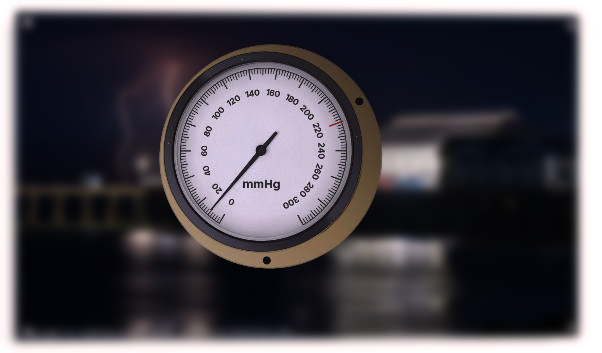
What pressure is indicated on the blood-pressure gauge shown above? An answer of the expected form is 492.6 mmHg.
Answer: 10 mmHg
